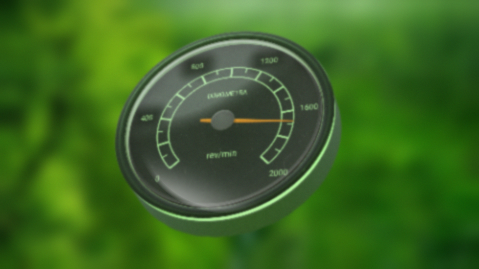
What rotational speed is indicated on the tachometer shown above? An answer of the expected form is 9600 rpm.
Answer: 1700 rpm
